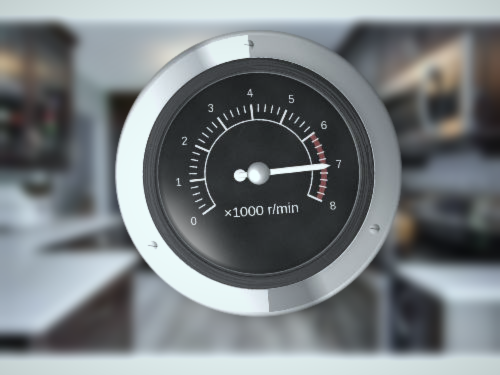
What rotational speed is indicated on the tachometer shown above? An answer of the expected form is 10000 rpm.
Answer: 7000 rpm
